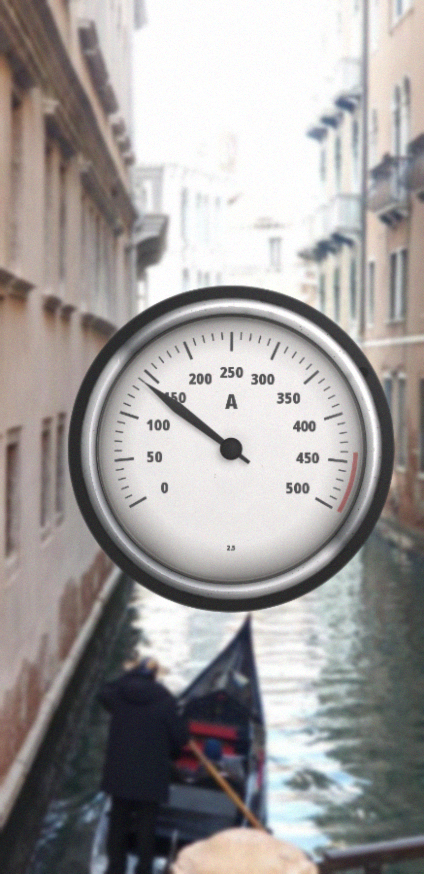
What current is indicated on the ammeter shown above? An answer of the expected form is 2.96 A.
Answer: 140 A
